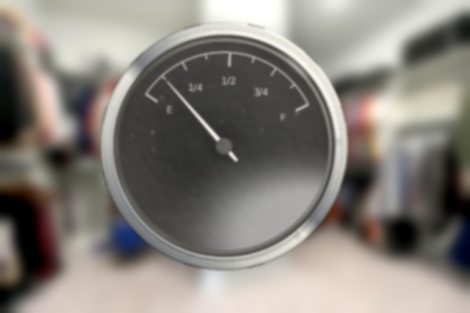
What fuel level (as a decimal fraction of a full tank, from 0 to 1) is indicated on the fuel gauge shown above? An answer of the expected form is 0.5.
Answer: 0.125
